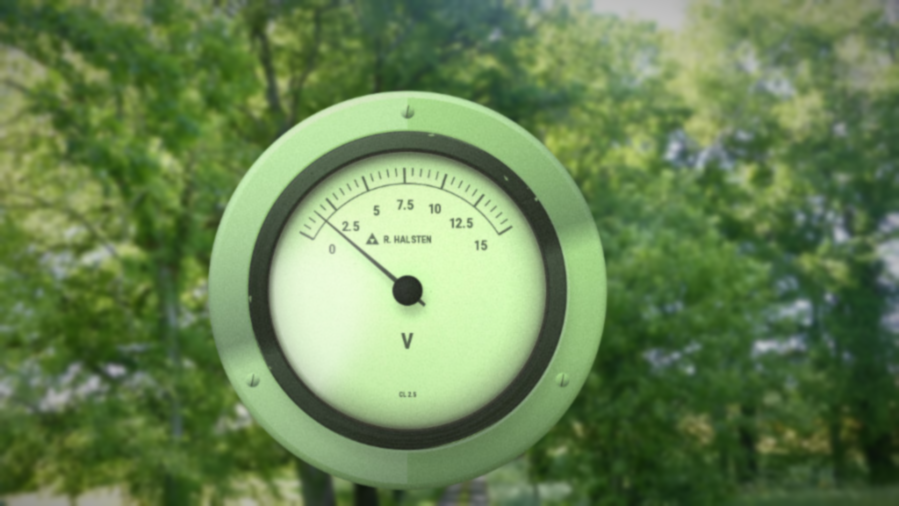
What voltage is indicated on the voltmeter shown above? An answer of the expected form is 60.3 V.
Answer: 1.5 V
